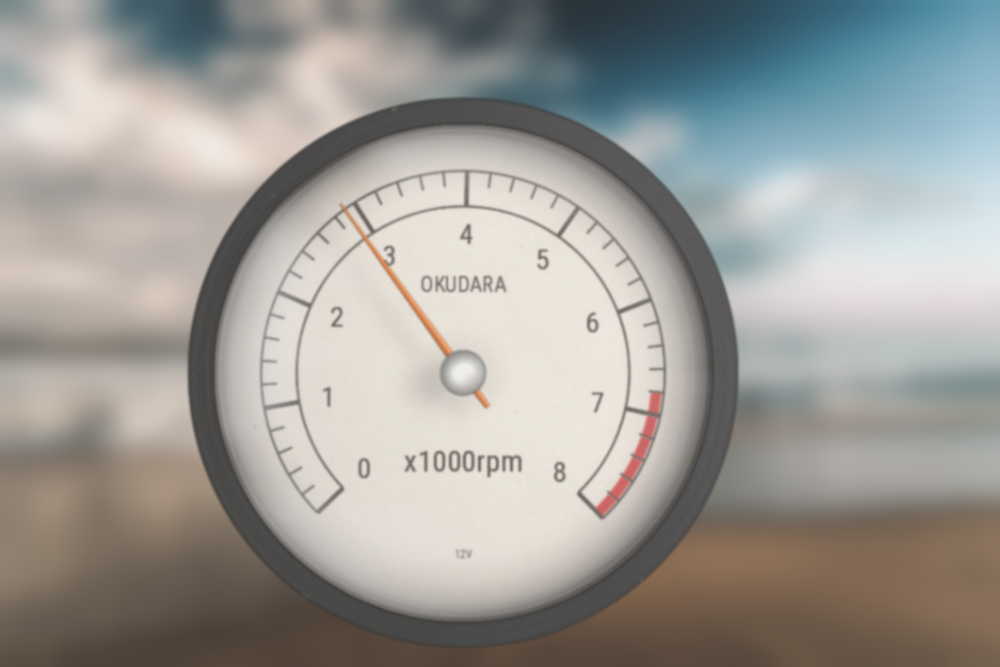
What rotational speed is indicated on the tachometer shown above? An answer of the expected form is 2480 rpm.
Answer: 2900 rpm
